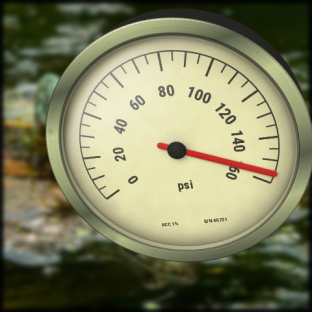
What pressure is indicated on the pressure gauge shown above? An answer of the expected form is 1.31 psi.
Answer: 155 psi
